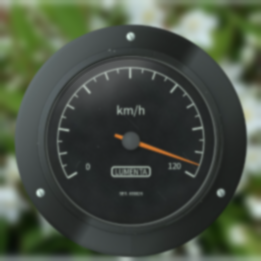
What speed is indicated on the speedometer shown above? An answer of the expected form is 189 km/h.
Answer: 115 km/h
